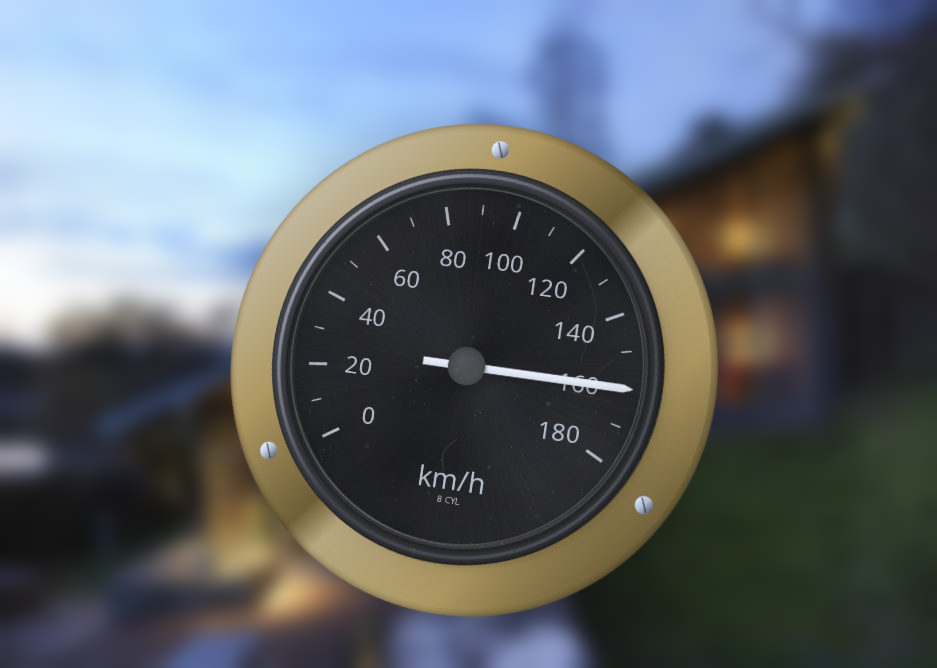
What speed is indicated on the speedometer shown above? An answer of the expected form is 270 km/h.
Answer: 160 km/h
